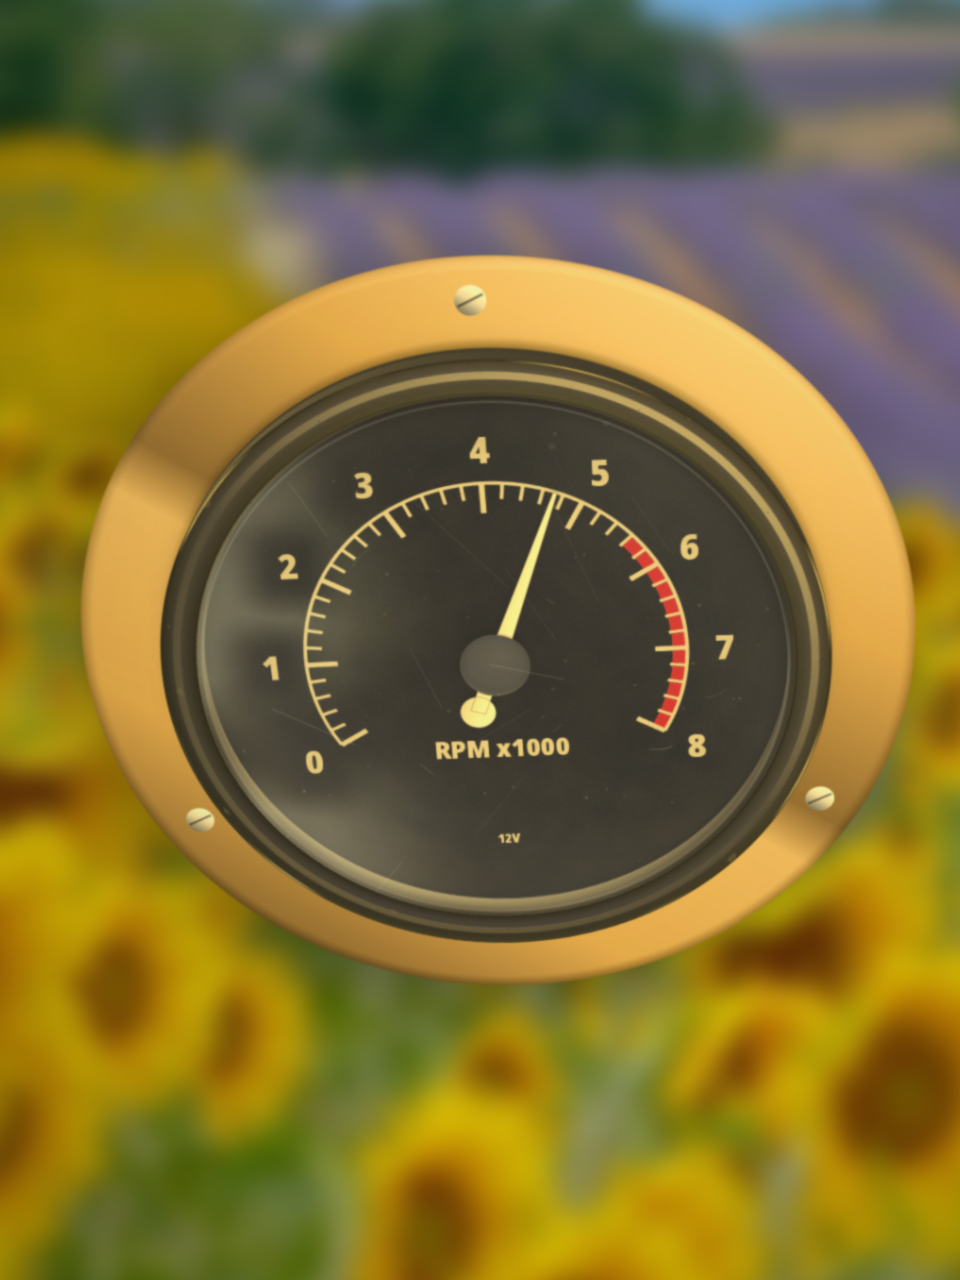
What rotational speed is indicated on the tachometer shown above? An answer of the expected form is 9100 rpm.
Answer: 4700 rpm
